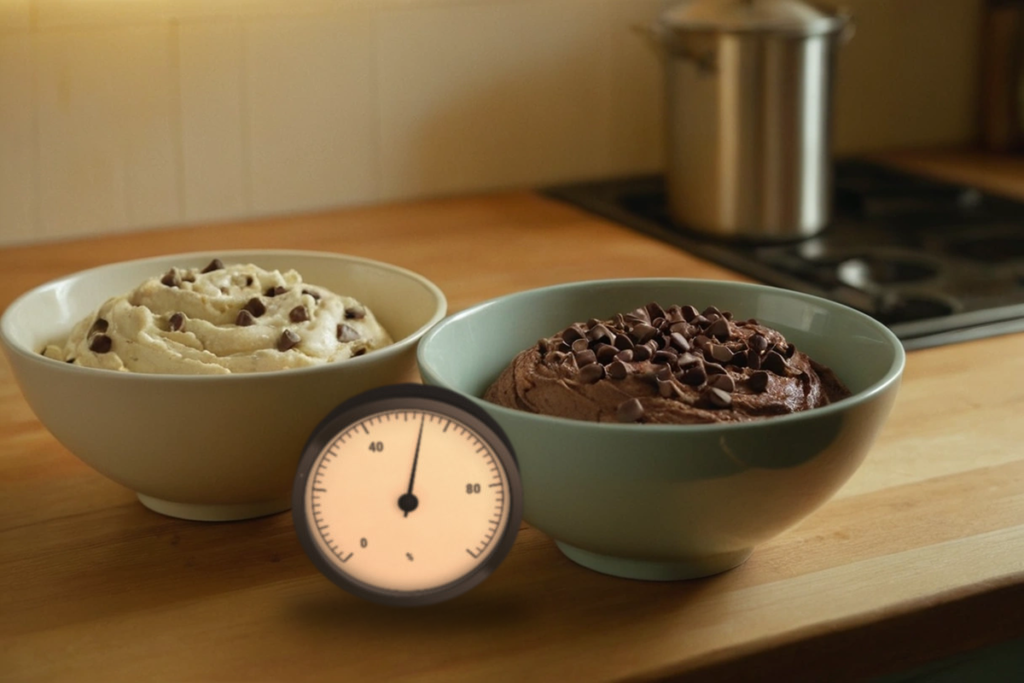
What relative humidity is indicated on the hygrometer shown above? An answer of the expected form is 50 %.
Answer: 54 %
